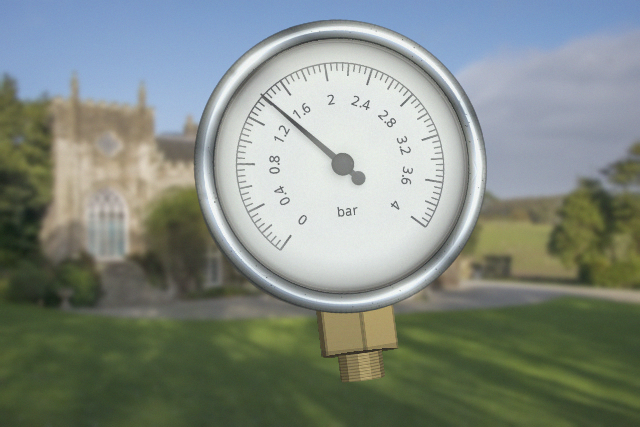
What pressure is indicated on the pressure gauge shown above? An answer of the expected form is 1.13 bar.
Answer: 1.4 bar
